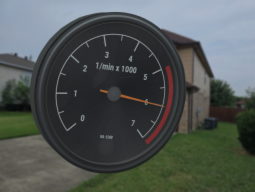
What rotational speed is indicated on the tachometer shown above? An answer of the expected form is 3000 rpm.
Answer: 6000 rpm
